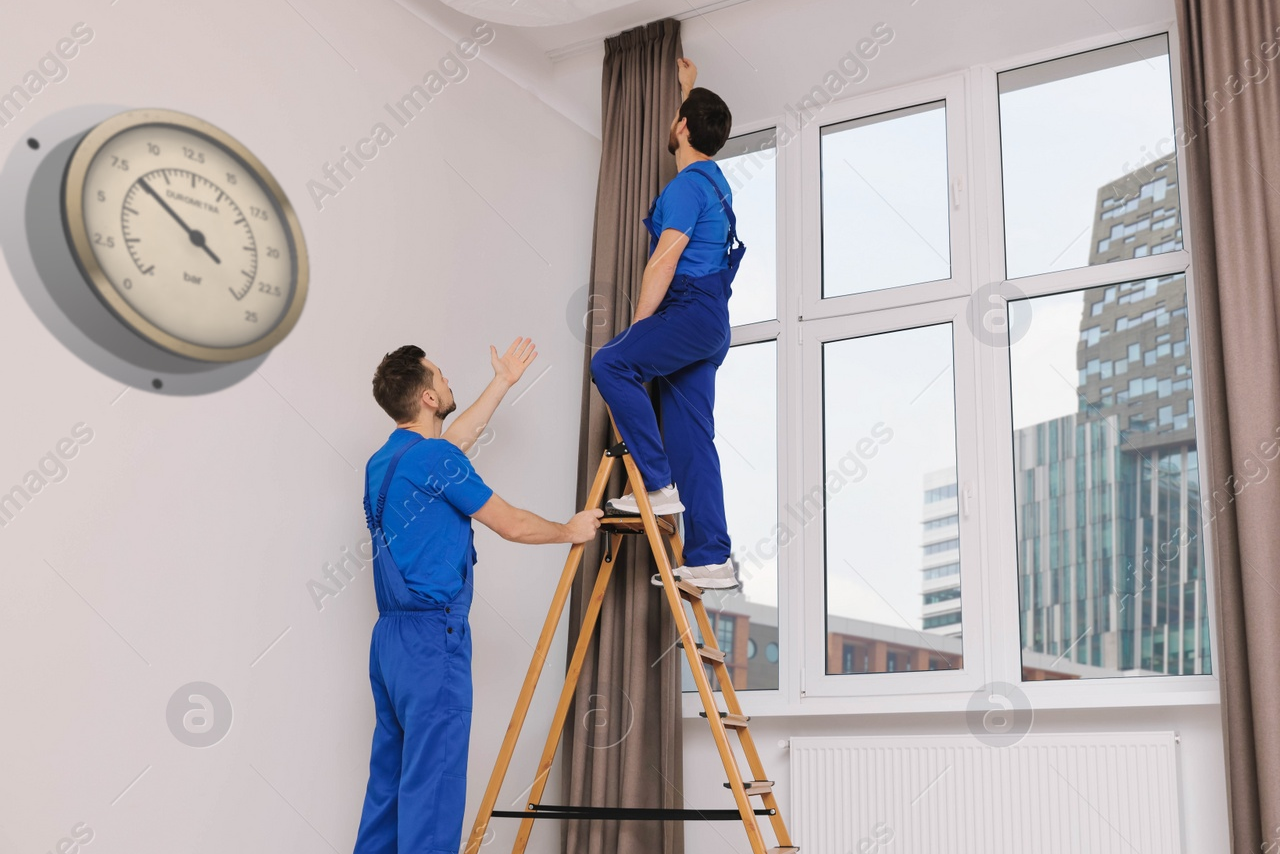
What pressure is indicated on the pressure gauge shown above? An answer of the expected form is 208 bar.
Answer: 7.5 bar
